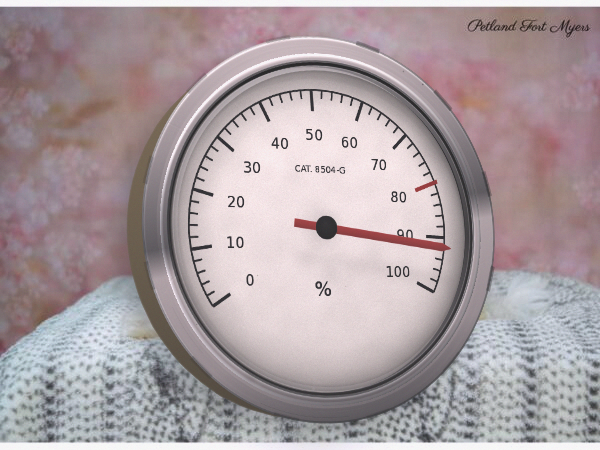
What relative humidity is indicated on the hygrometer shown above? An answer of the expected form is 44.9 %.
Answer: 92 %
